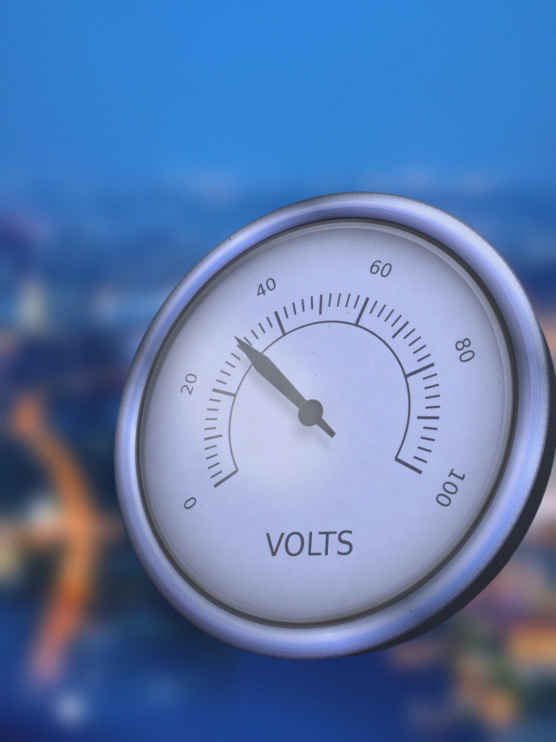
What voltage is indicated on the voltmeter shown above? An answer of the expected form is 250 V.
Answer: 31 V
